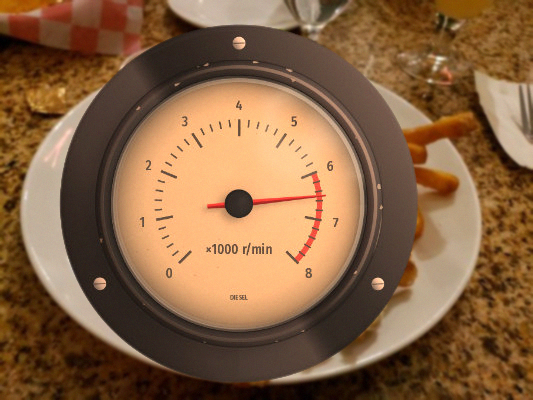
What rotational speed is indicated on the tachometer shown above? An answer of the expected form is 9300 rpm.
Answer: 6500 rpm
